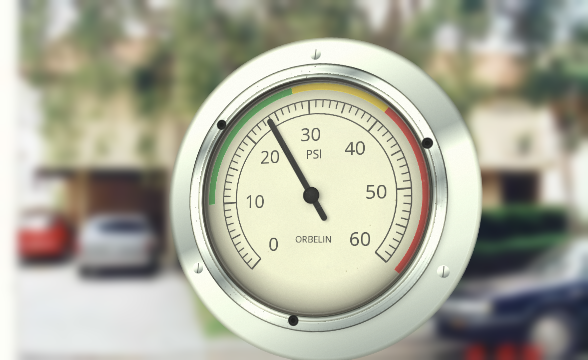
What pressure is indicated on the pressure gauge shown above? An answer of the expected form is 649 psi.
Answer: 24 psi
